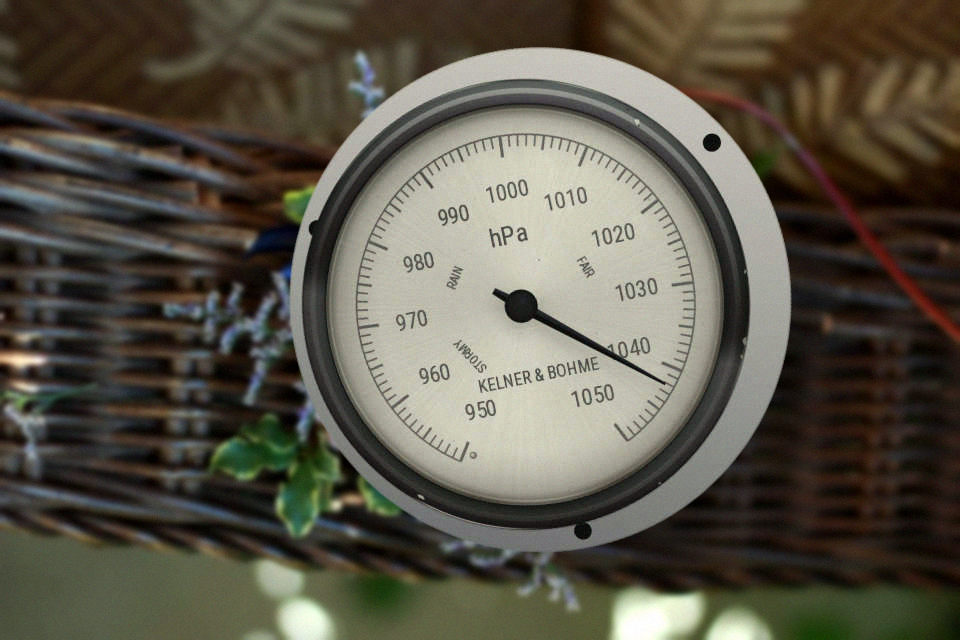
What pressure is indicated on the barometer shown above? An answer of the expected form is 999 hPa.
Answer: 1042 hPa
